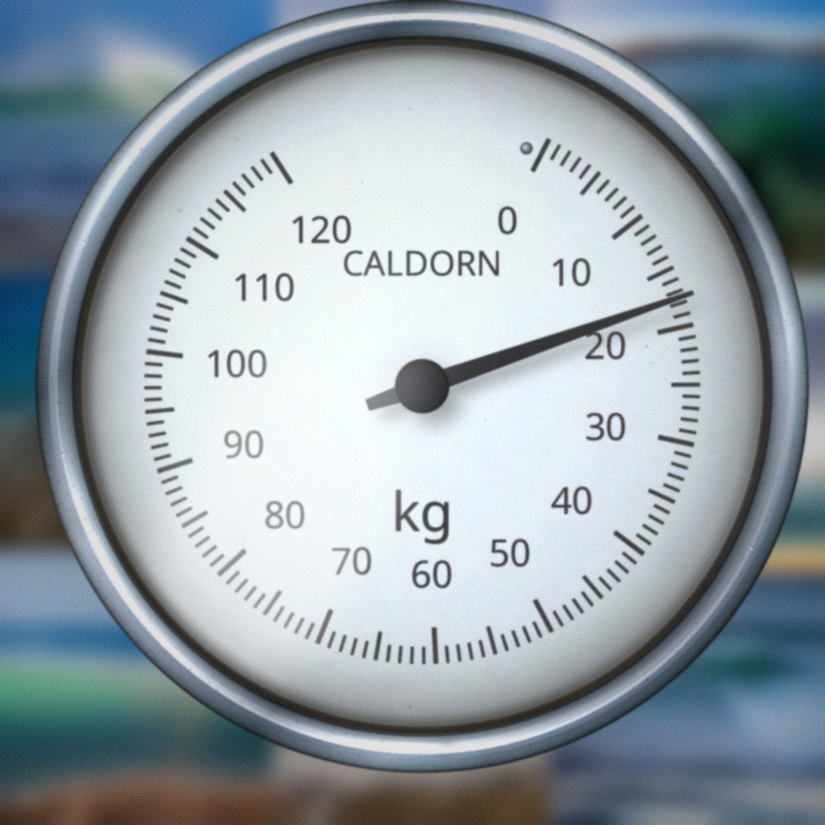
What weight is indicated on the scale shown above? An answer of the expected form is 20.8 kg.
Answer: 17.5 kg
